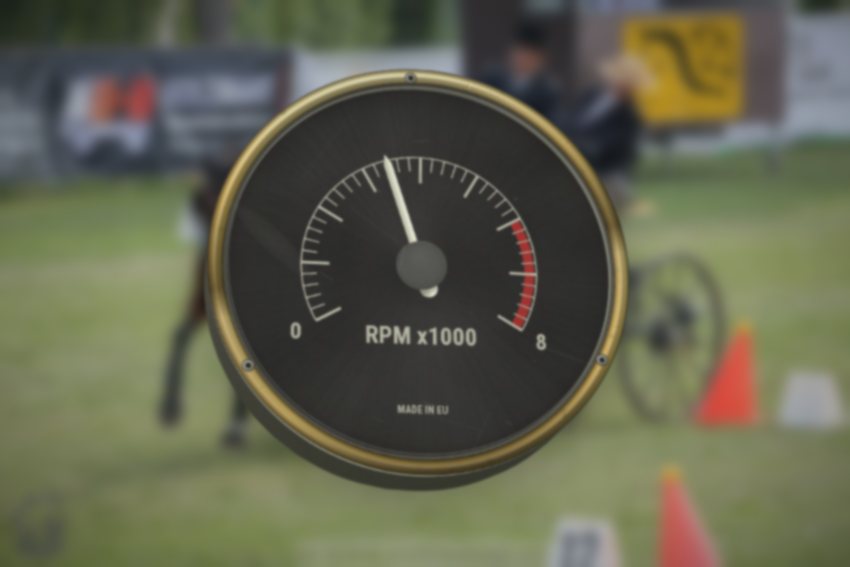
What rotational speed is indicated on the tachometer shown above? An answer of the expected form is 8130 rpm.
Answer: 3400 rpm
